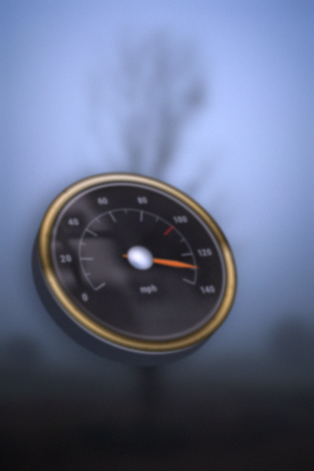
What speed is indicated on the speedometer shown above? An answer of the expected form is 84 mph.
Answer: 130 mph
